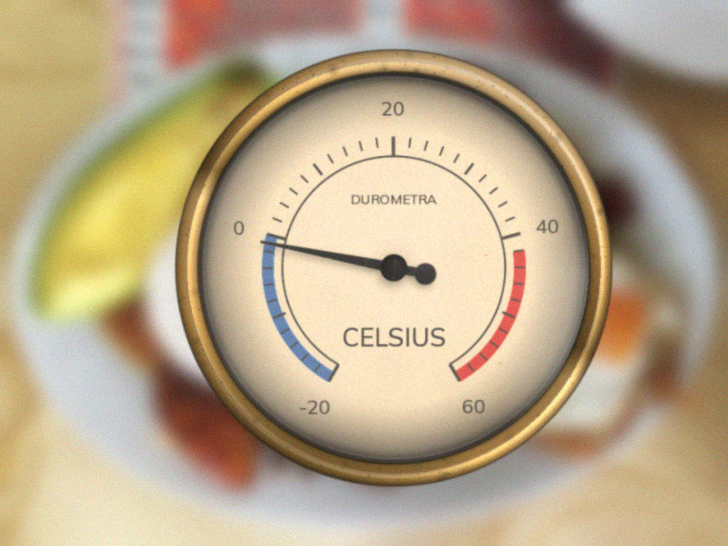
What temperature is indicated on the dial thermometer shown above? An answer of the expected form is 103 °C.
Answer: -1 °C
